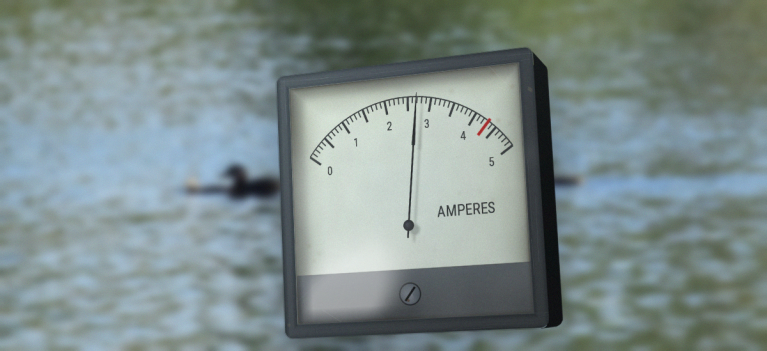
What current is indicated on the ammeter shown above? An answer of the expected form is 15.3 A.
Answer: 2.7 A
